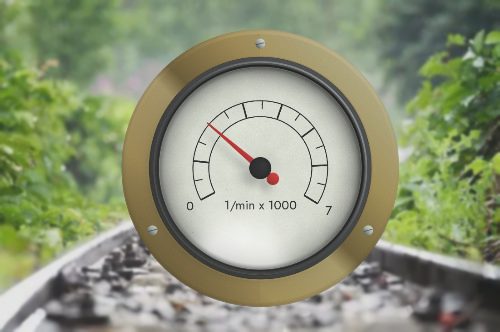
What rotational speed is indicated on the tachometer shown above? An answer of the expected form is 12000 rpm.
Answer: 2000 rpm
